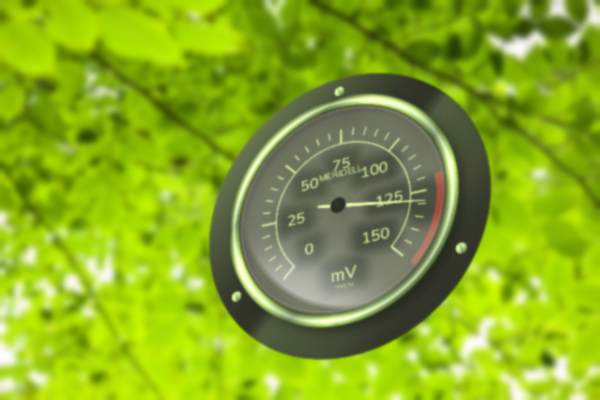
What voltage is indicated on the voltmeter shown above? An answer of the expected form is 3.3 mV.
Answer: 130 mV
